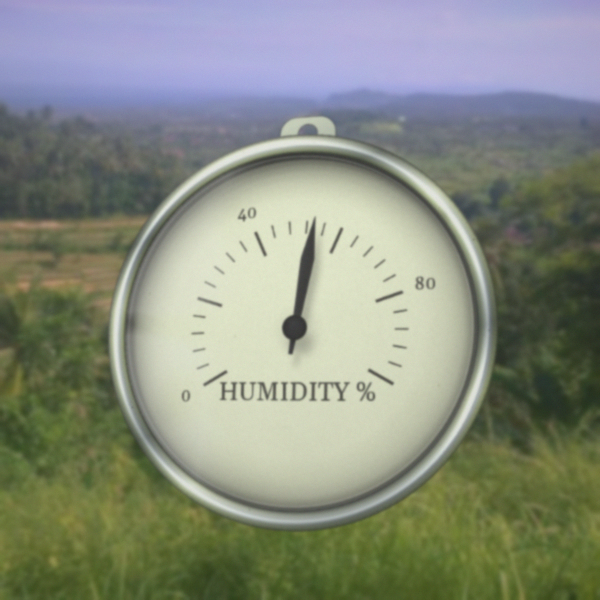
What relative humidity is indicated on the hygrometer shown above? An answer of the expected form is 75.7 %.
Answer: 54 %
